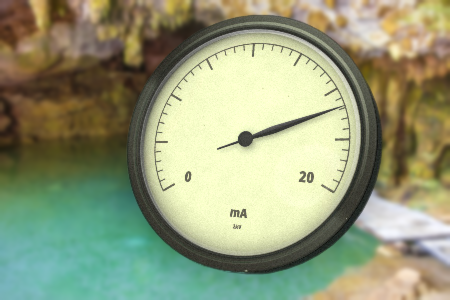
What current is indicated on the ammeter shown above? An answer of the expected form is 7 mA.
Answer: 16 mA
